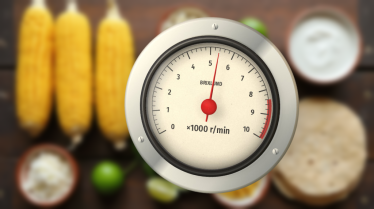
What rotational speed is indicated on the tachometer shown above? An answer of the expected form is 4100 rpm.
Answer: 5400 rpm
